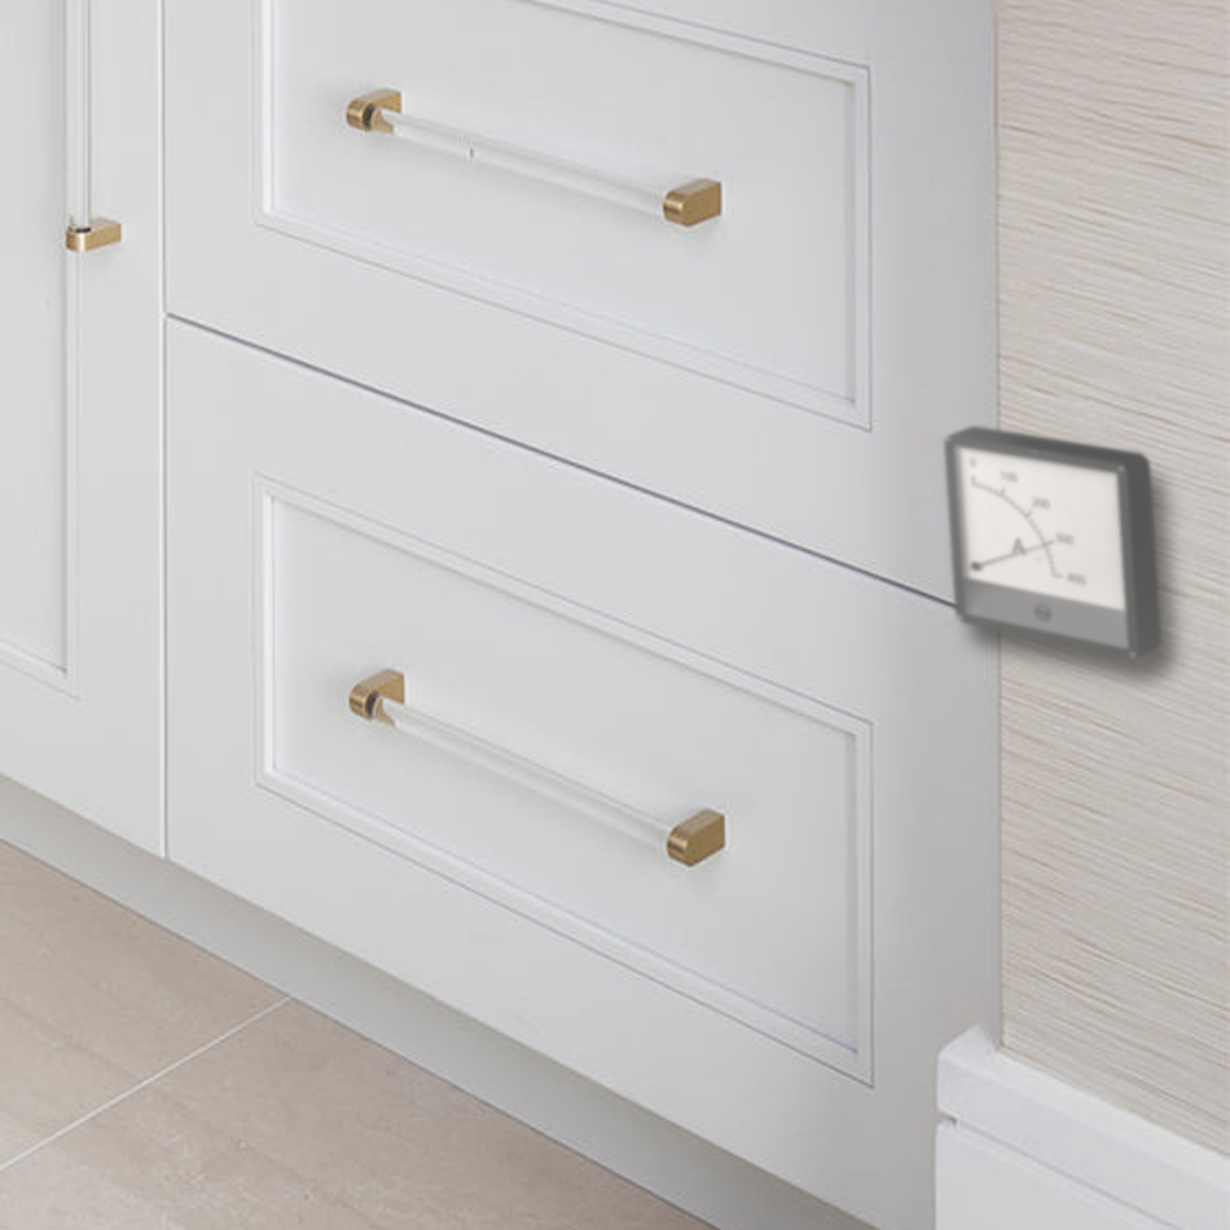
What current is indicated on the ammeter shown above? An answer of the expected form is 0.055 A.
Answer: 300 A
